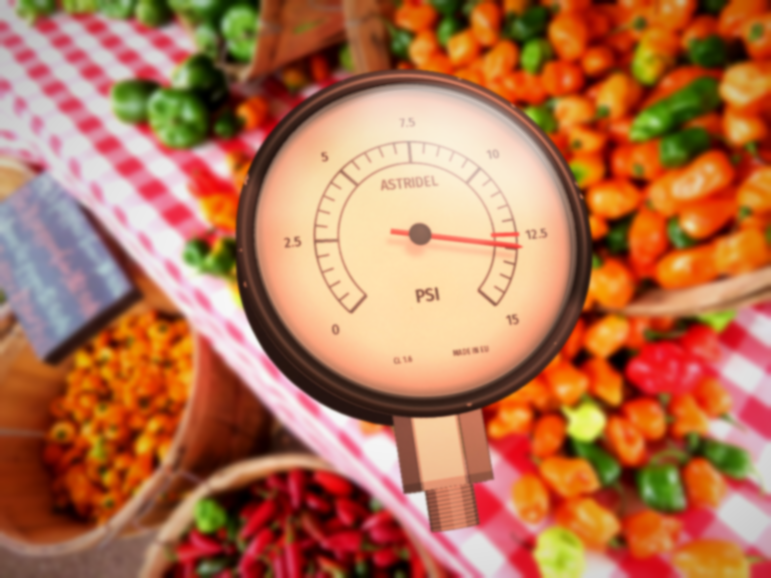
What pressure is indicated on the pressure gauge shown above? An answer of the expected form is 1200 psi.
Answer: 13 psi
